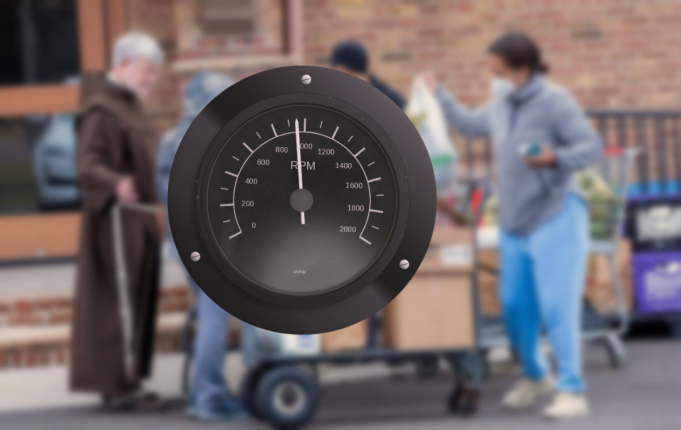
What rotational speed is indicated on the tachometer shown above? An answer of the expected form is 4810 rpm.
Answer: 950 rpm
